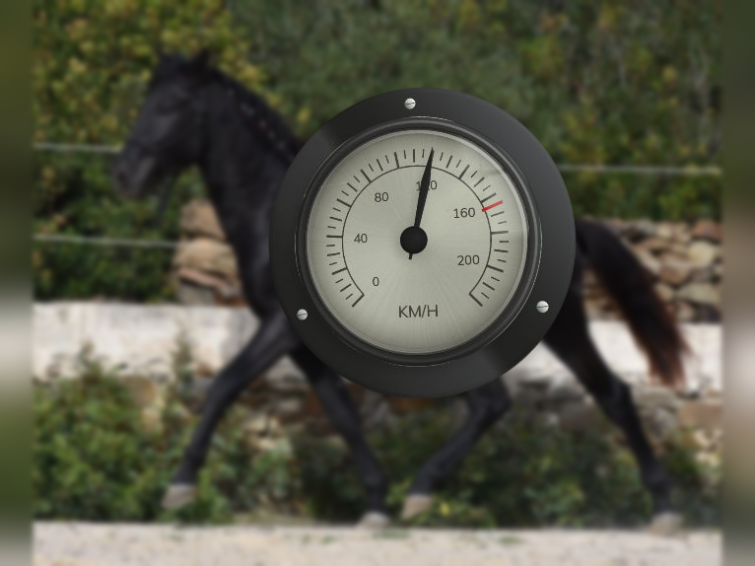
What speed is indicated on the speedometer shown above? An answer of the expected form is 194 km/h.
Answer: 120 km/h
